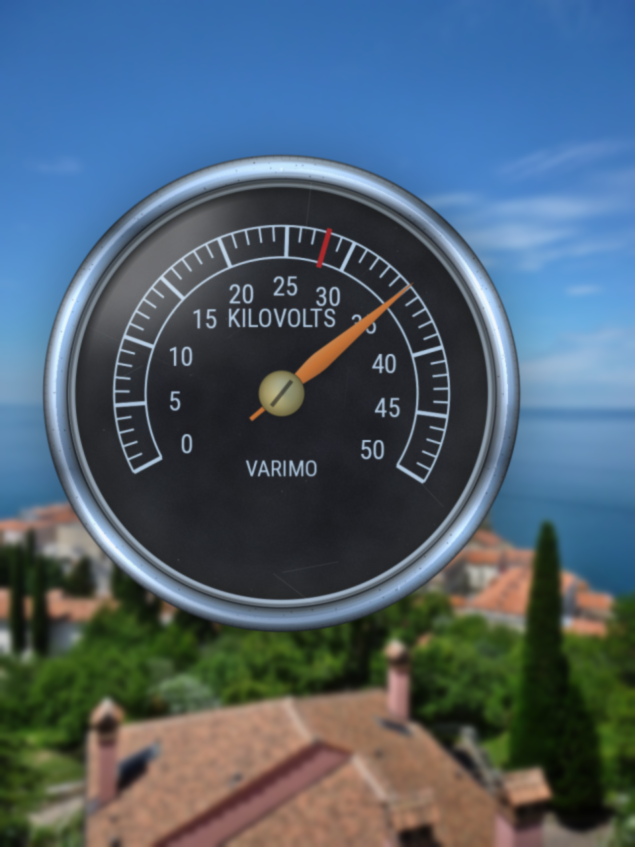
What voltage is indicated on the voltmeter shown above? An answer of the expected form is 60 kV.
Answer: 35 kV
